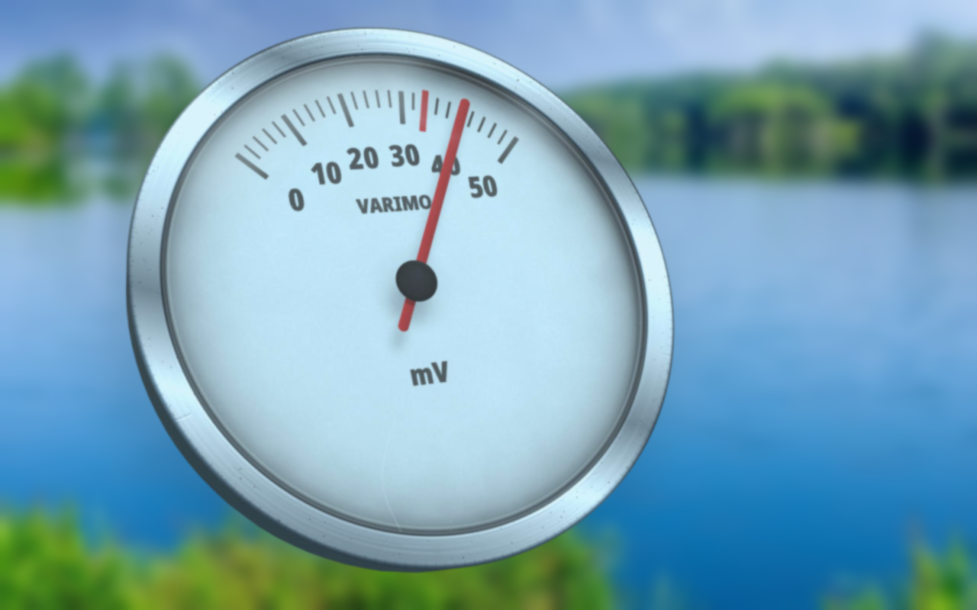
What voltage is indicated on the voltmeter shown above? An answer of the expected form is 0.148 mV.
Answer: 40 mV
